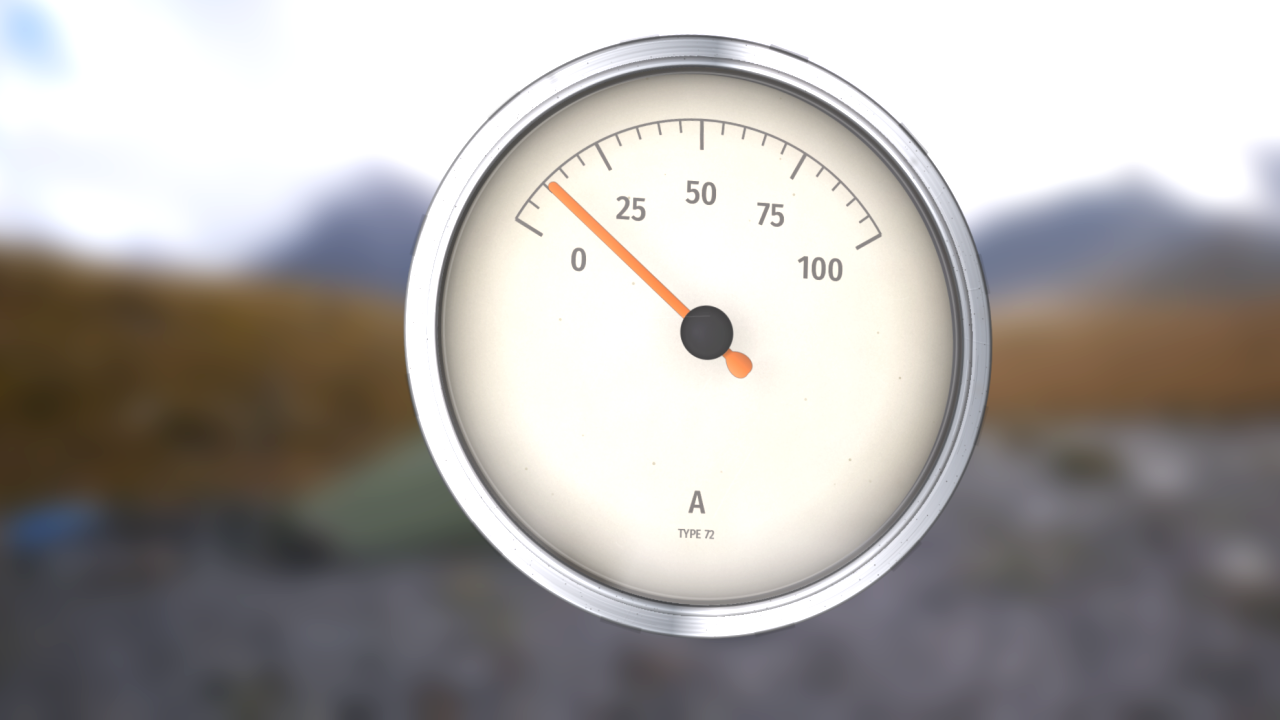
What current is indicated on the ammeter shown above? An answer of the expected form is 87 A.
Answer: 10 A
